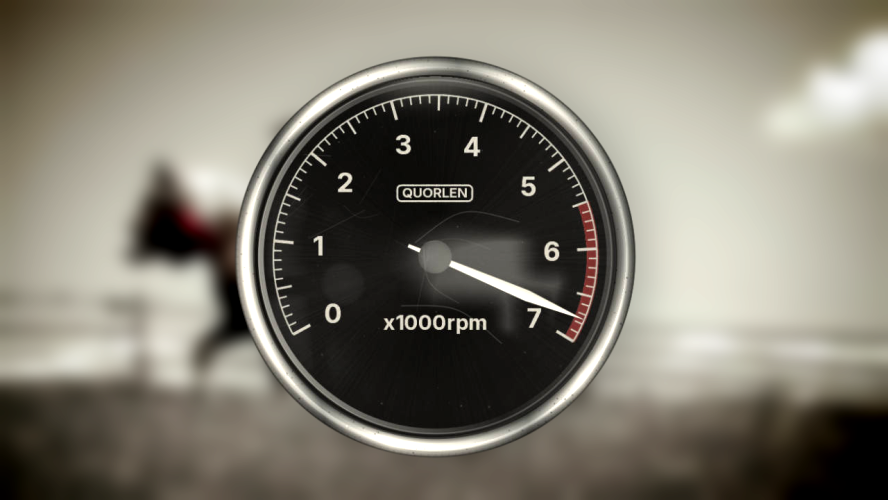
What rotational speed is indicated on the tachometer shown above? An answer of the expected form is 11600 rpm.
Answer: 6750 rpm
